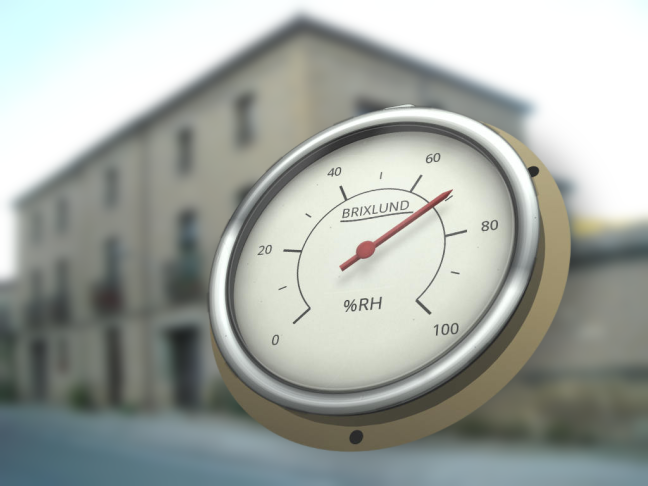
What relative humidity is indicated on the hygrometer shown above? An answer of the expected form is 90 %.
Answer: 70 %
